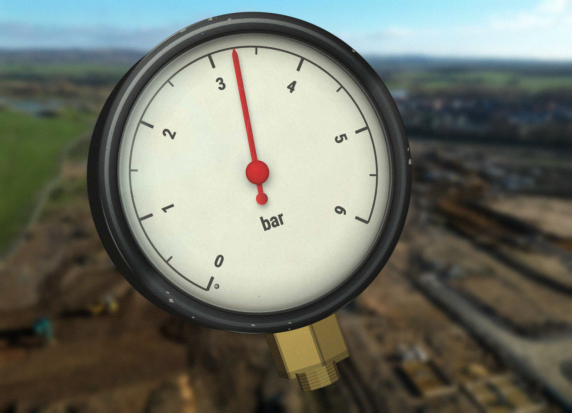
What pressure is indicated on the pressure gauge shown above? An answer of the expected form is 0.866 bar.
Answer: 3.25 bar
